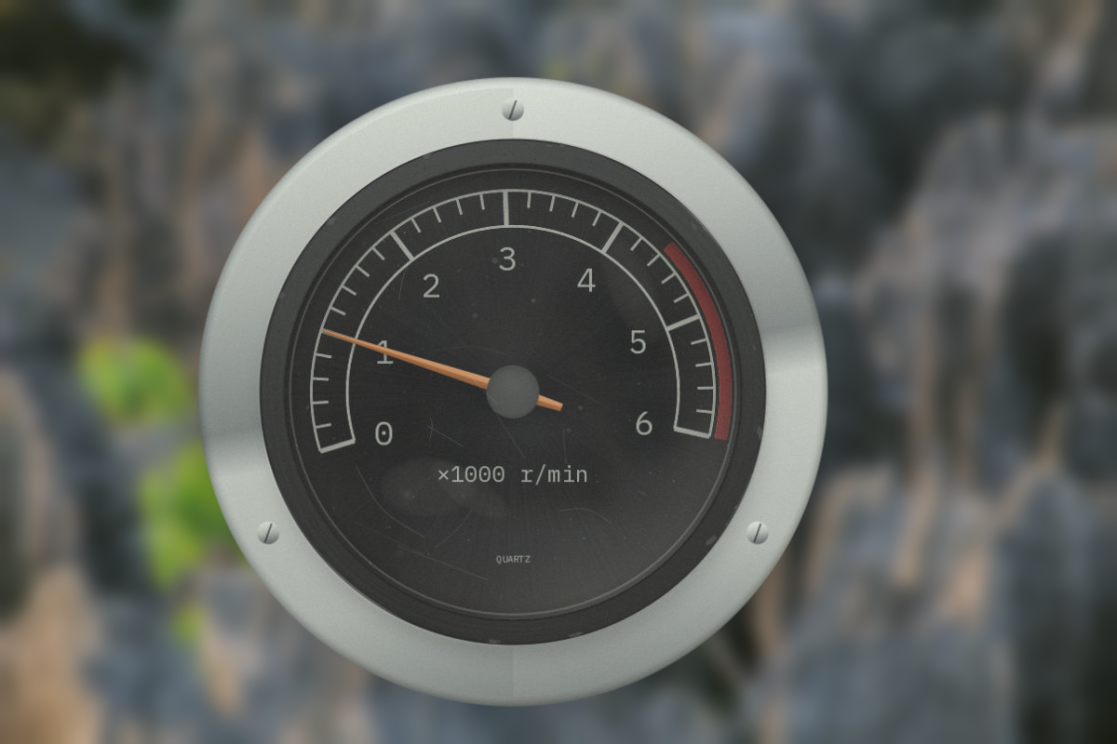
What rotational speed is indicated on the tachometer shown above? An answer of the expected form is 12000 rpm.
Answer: 1000 rpm
